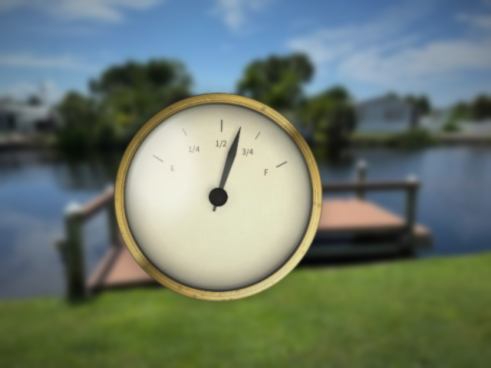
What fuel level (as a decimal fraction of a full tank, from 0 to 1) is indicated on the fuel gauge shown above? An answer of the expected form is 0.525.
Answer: 0.625
